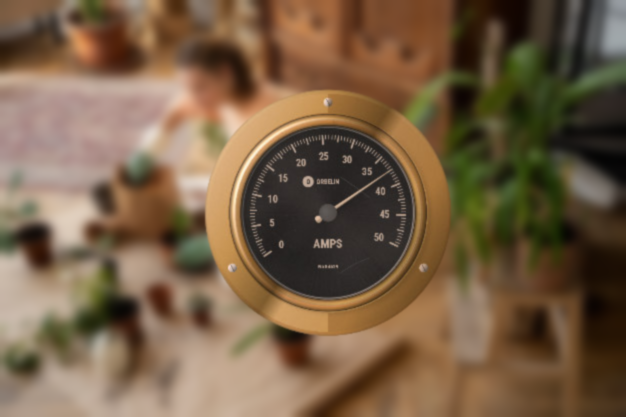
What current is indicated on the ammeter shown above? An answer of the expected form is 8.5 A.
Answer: 37.5 A
